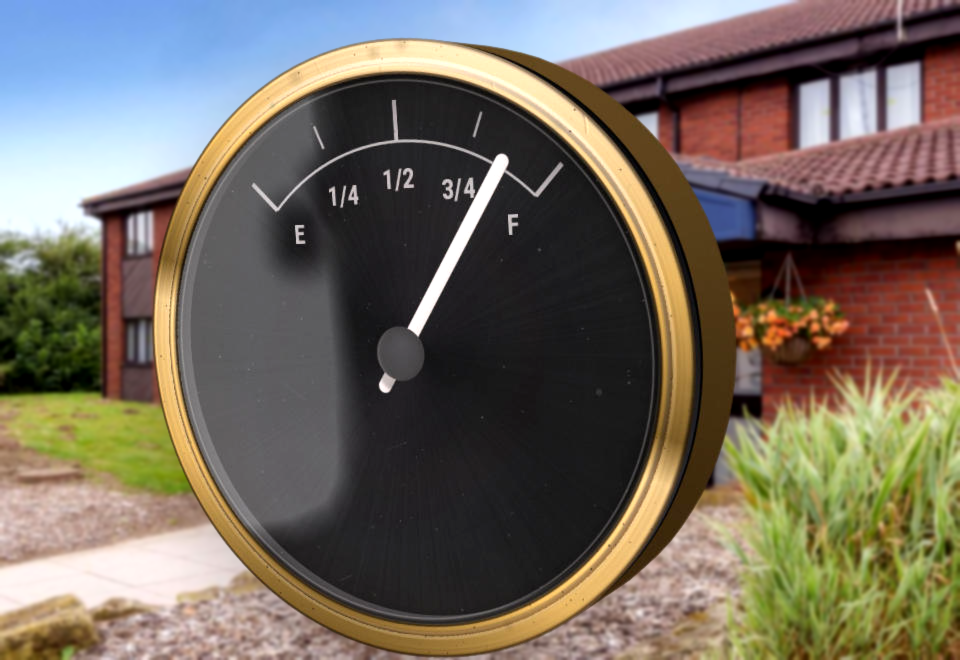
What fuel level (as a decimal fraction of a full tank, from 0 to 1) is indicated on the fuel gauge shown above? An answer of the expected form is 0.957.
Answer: 0.875
